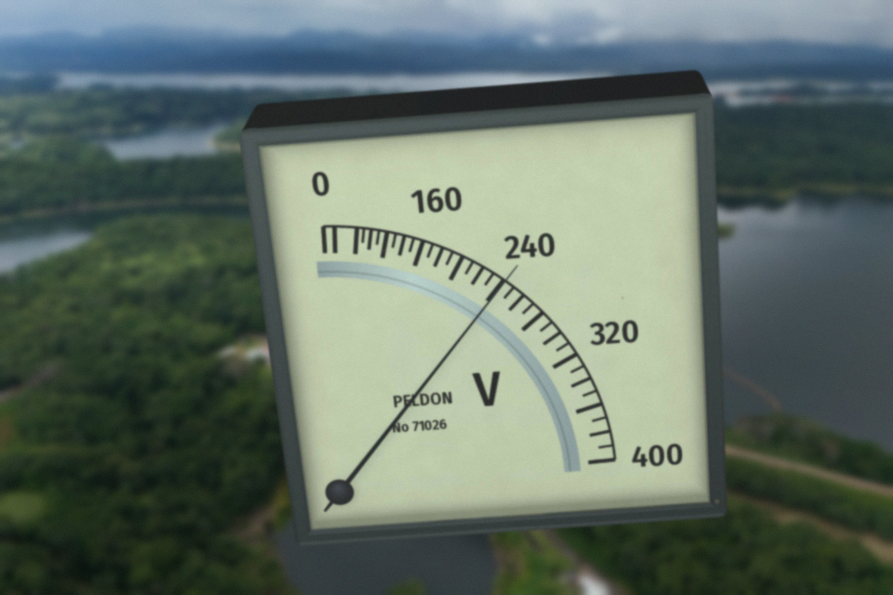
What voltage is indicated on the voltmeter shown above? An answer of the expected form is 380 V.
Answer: 240 V
